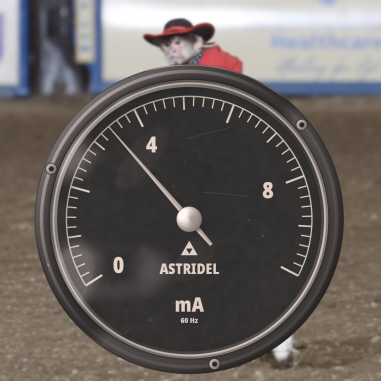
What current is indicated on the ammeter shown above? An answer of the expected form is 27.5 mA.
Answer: 3.4 mA
